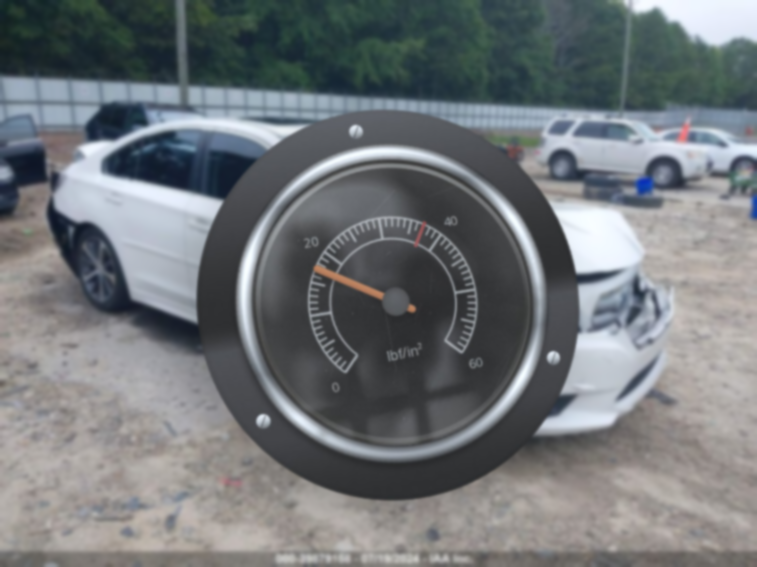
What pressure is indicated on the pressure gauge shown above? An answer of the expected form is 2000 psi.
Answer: 17 psi
